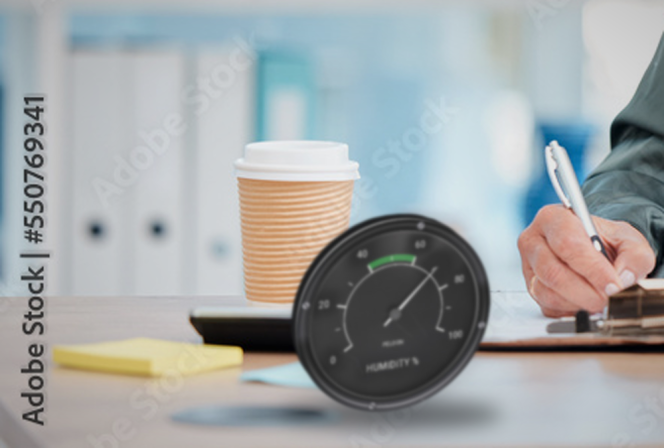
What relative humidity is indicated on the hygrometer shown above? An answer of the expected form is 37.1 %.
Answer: 70 %
